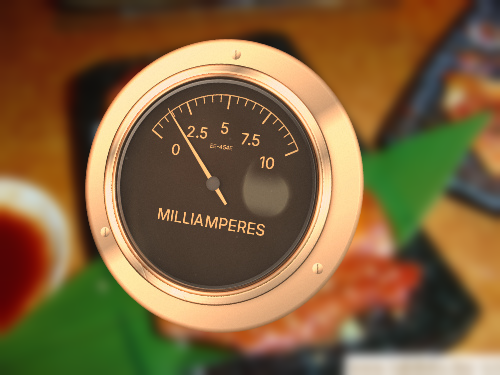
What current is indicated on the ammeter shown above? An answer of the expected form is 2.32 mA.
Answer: 1.5 mA
